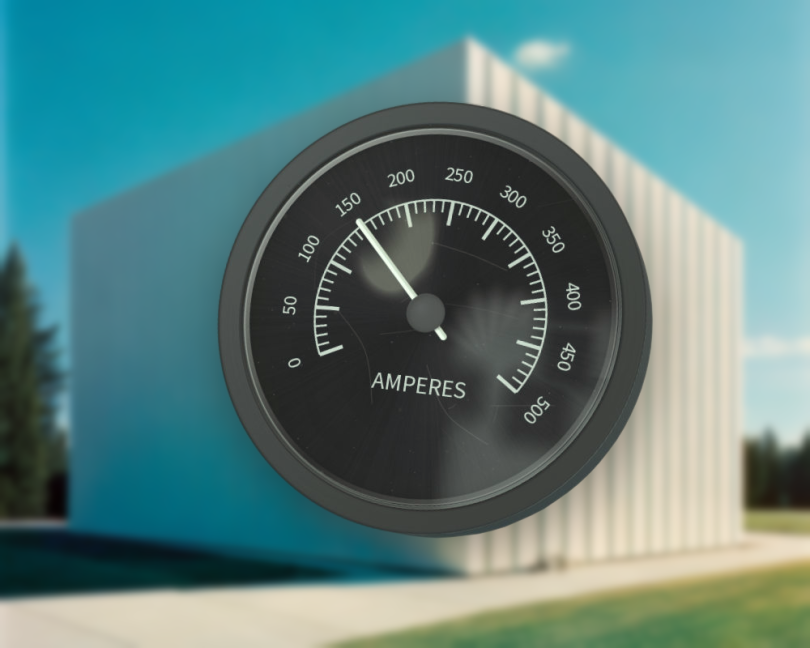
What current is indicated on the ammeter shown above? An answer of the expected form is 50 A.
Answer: 150 A
